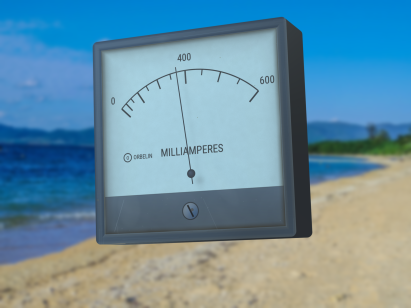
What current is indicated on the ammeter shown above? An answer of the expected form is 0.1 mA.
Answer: 375 mA
